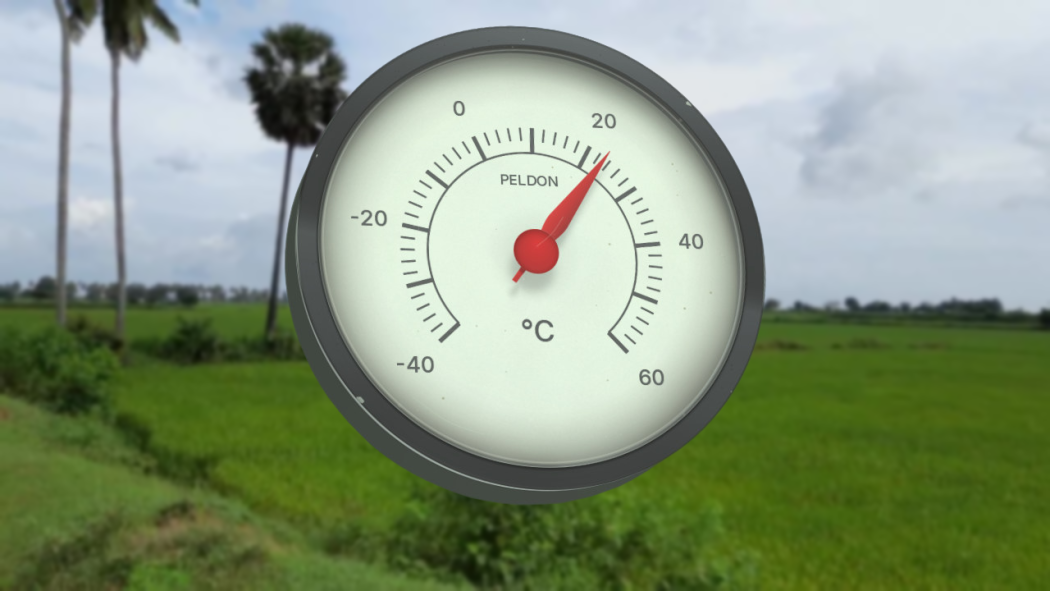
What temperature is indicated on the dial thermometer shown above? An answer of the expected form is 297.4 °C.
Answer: 23 °C
